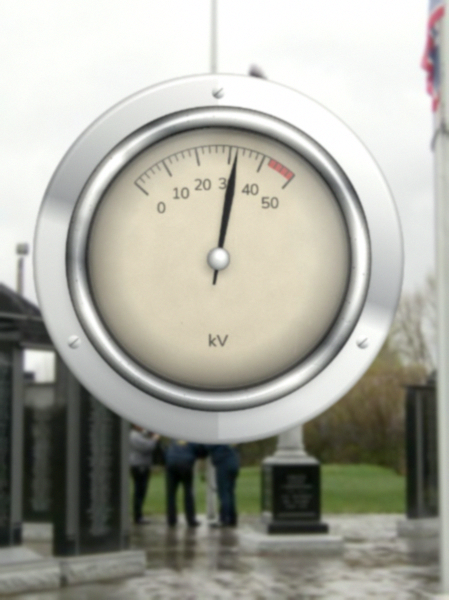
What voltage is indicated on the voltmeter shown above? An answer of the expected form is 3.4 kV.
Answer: 32 kV
